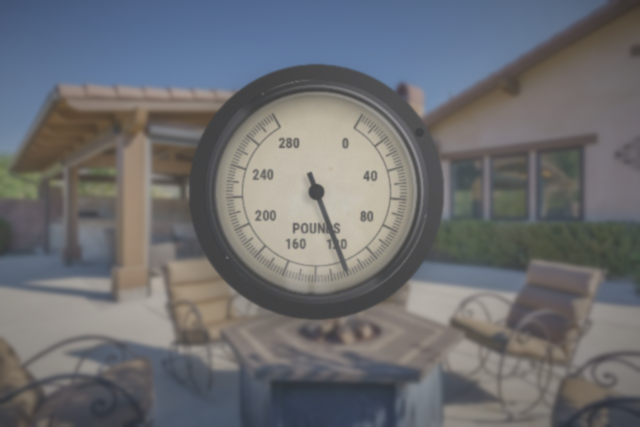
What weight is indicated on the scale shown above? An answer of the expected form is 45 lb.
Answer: 120 lb
